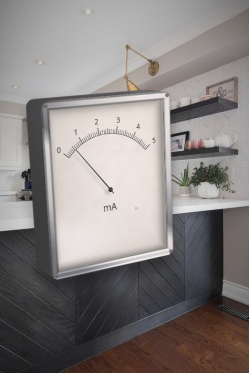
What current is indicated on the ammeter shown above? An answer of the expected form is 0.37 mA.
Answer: 0.5 mA
